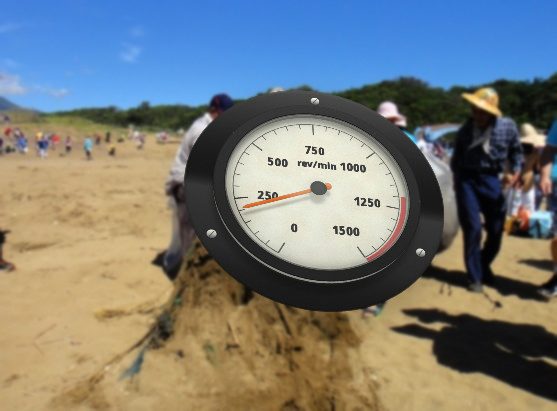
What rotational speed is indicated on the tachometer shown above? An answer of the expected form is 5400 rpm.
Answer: 200 rpm
